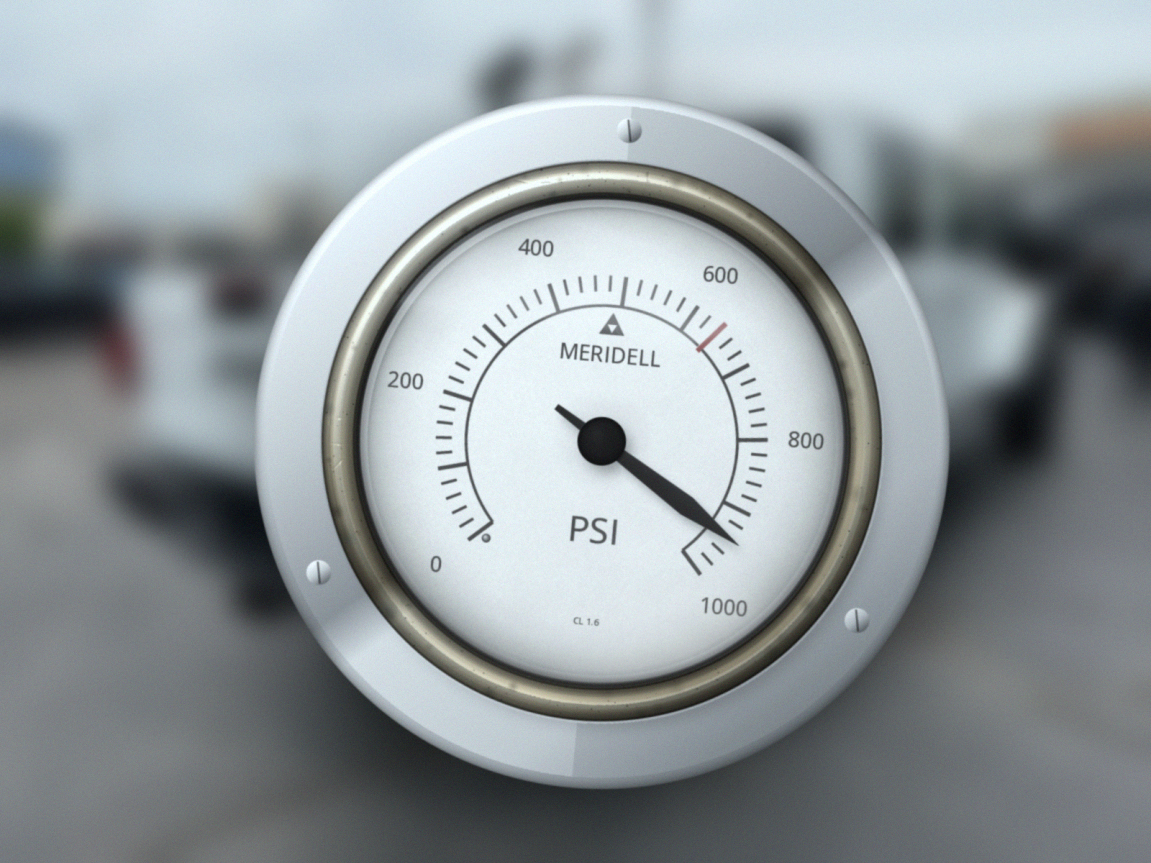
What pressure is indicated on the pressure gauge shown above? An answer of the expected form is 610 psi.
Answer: 940 psi
